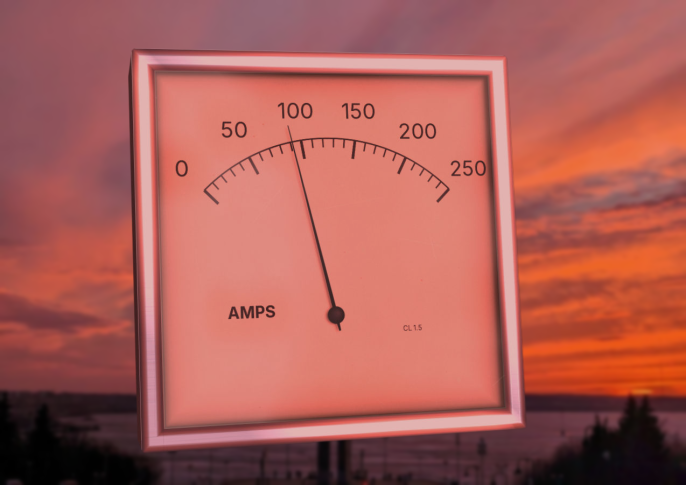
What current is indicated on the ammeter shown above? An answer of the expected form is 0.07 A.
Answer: 90 A
